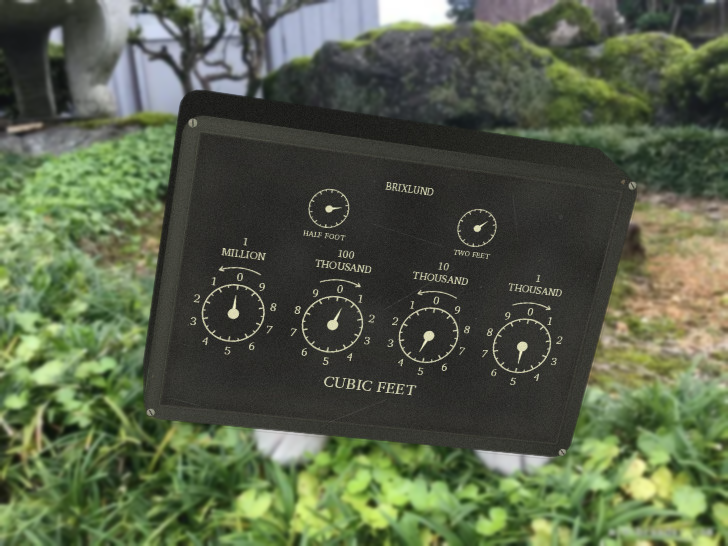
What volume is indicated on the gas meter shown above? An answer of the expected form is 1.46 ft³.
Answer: 4500 ft³
